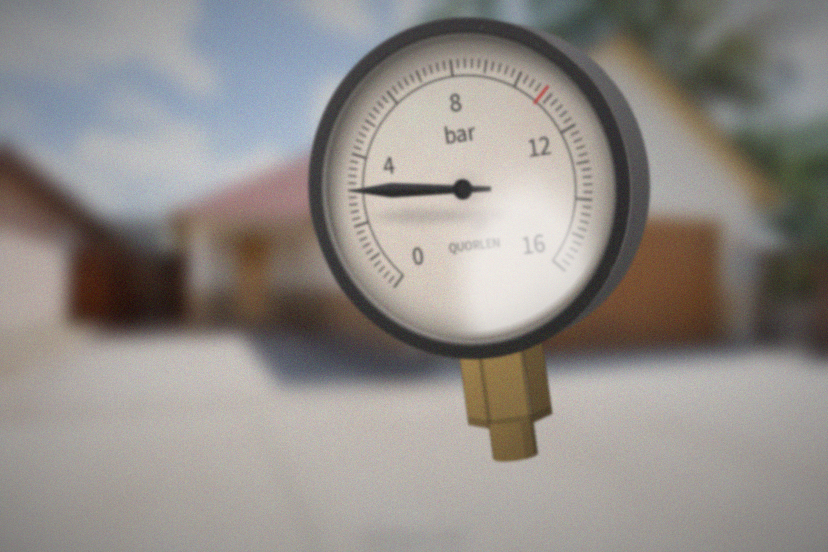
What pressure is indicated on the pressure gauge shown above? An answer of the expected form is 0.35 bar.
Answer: 3 bar
